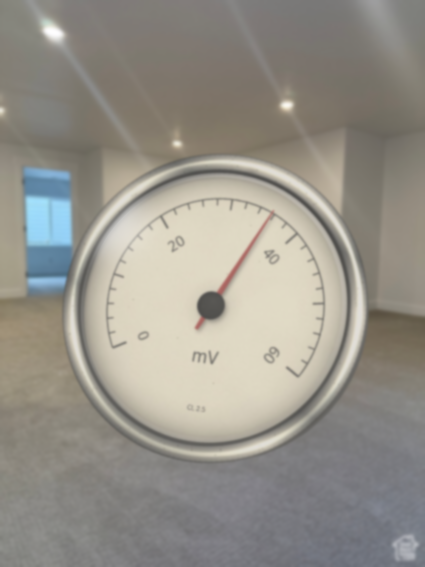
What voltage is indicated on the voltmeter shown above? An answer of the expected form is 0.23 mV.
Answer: 36 mV
